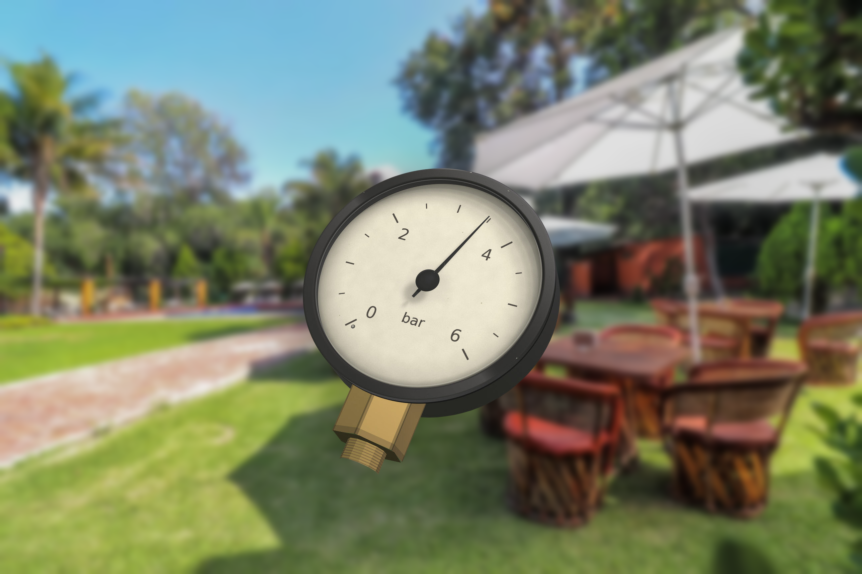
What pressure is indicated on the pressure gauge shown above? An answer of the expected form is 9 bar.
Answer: 3.5 bar
